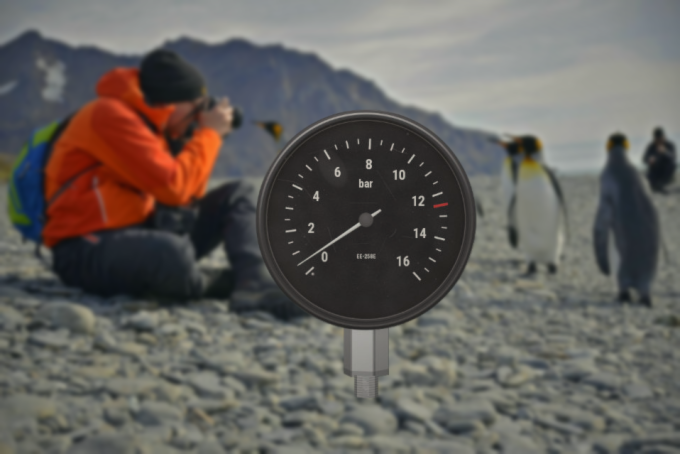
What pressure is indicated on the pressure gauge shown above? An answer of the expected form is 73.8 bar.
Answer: 0.5 bar
